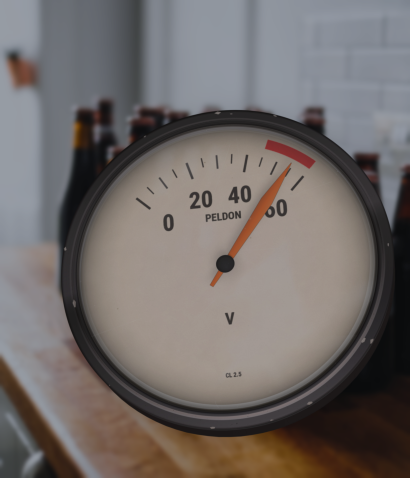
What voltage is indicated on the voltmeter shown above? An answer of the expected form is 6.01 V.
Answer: 55 V
